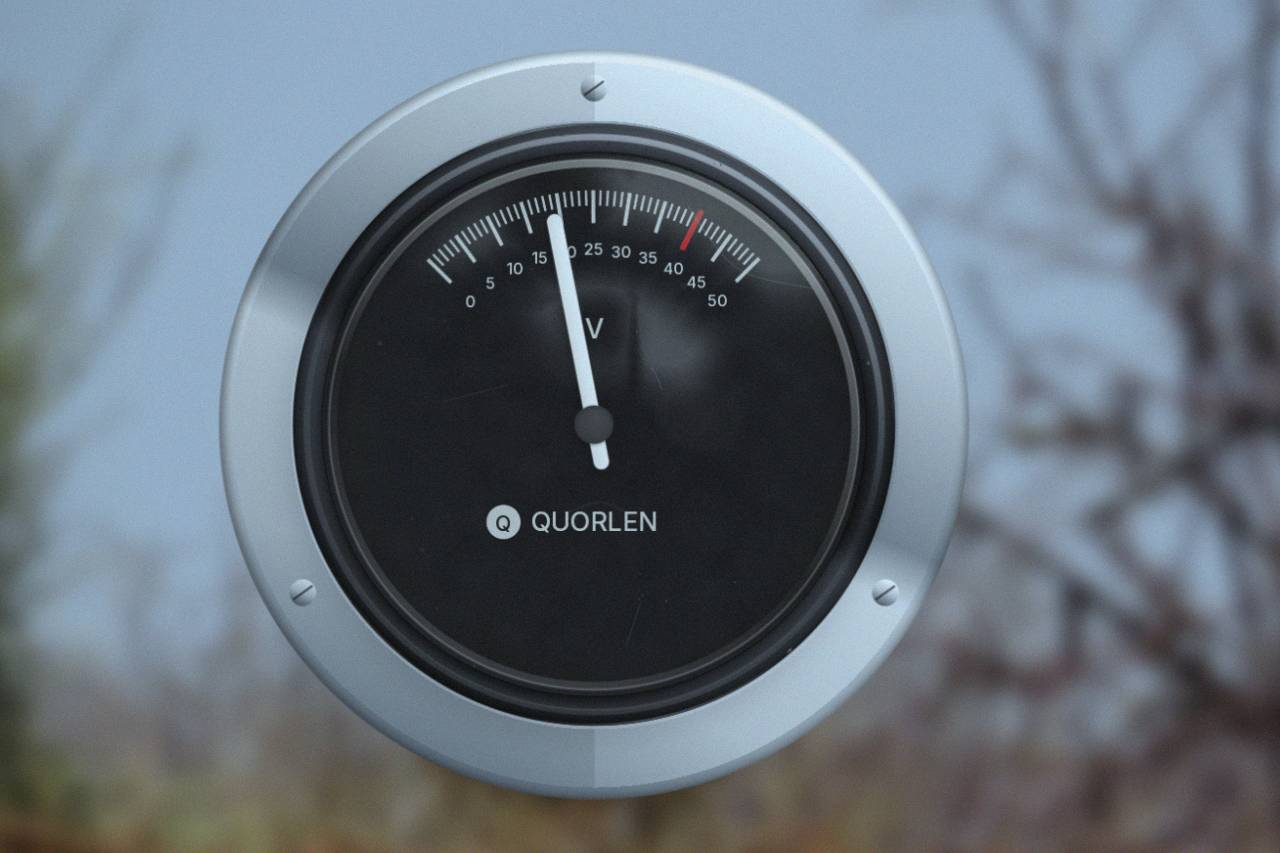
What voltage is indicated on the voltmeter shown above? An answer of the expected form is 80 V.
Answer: 19 V
